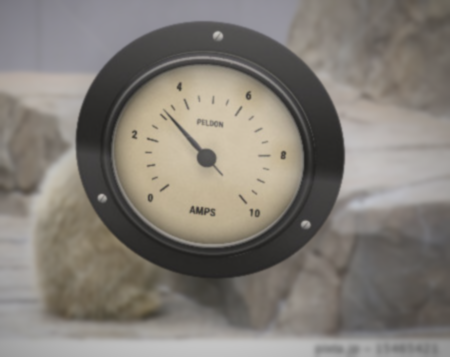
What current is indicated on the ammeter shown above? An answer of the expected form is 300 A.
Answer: 3.25 A
